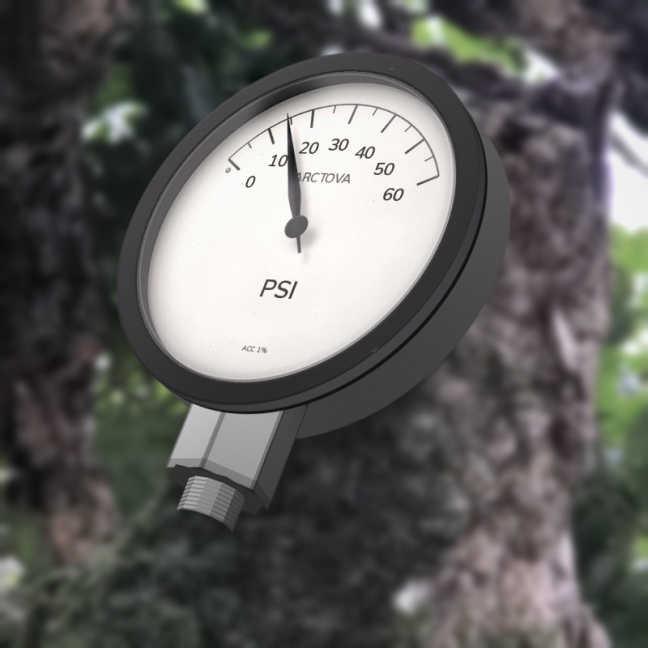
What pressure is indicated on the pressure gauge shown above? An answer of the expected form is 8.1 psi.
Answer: 15 psi
